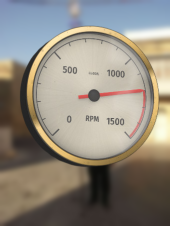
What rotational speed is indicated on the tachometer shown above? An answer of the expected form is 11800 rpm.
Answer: 1200 rpm
